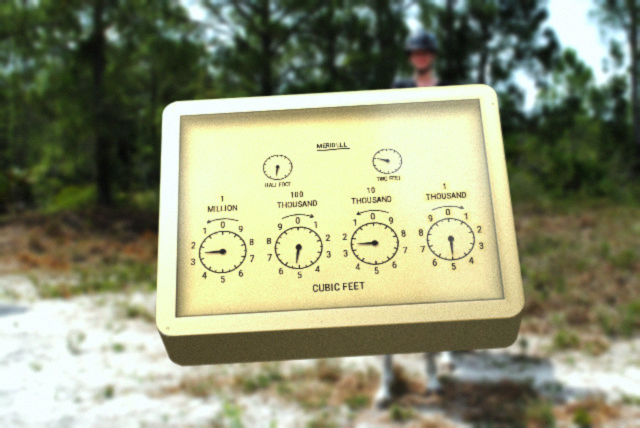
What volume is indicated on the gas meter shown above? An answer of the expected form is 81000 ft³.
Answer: 252500 ft³
